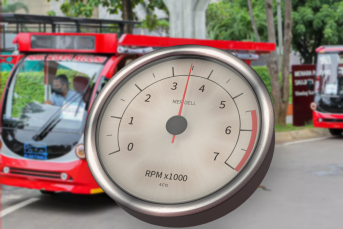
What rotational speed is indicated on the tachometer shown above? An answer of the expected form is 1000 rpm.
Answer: 3500 rpm
